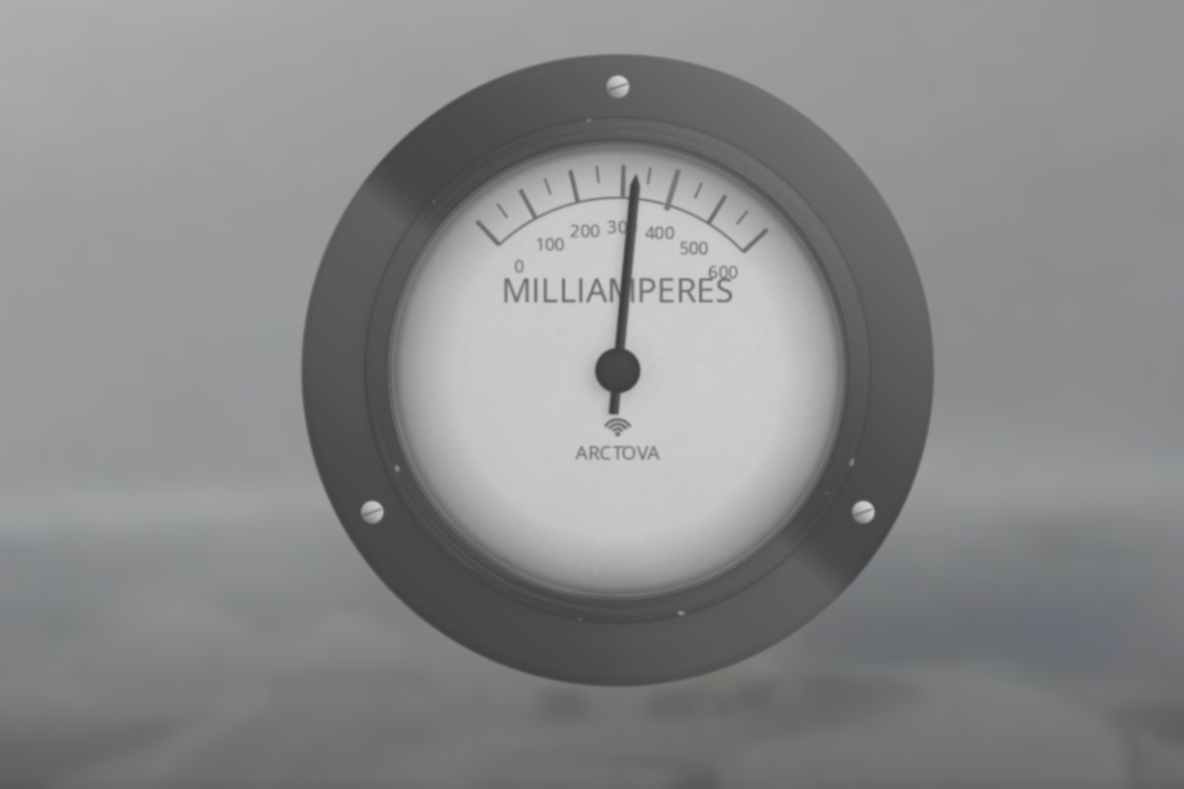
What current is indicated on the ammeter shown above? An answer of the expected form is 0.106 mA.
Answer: 325 mA
